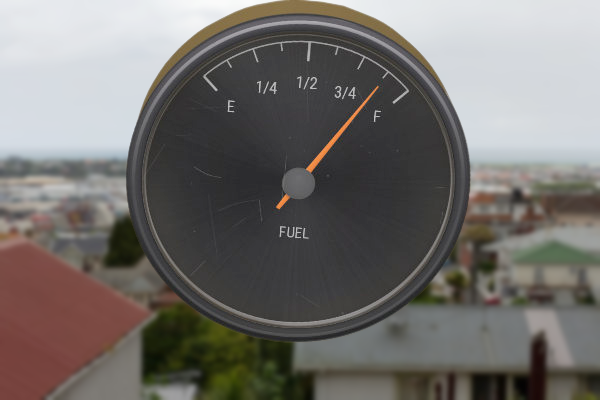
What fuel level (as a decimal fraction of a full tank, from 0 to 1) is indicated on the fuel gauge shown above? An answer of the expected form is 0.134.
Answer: 0.875
